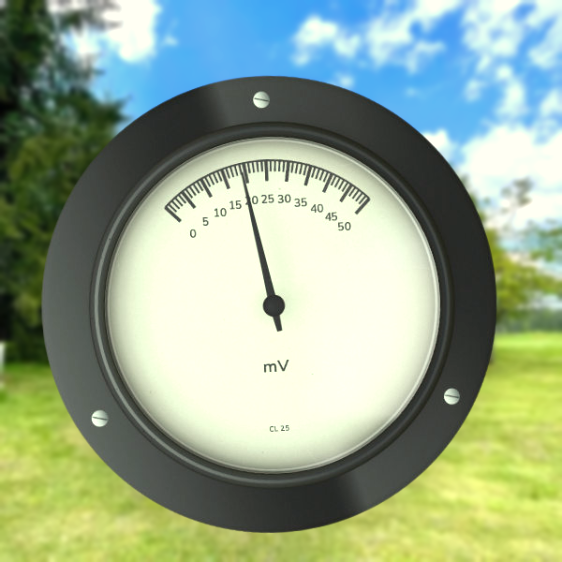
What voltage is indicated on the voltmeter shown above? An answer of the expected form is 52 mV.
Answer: 19 mV
